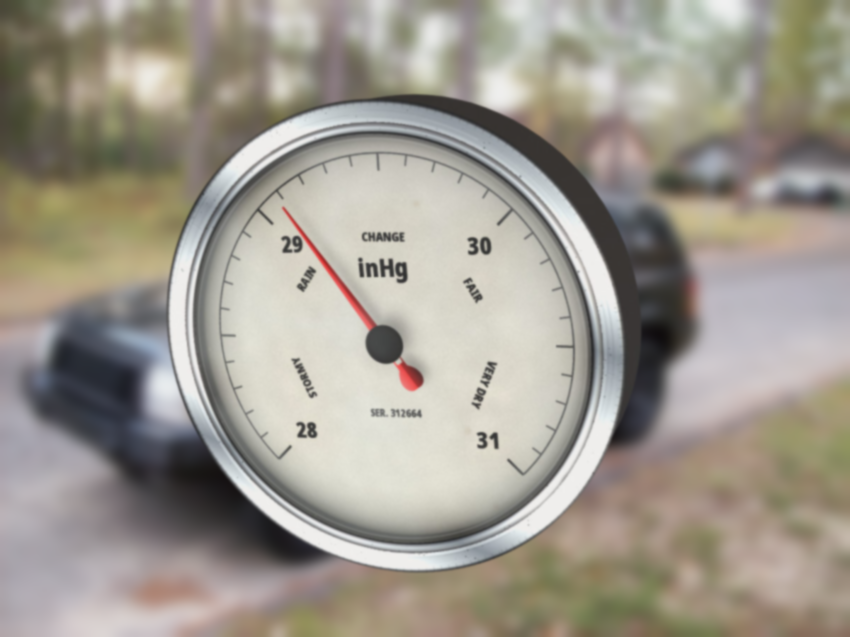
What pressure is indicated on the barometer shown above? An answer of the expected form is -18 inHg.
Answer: 29.1 inHg
